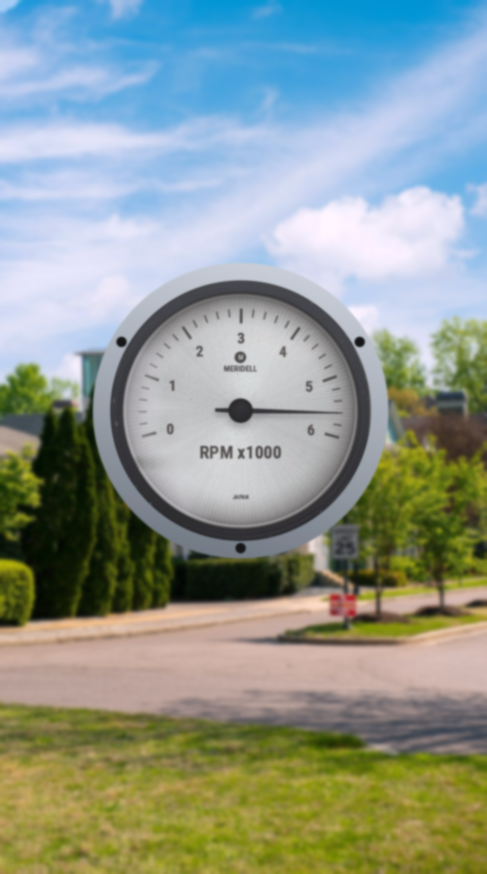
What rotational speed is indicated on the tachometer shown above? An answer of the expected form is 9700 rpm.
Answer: 5600 rpm
